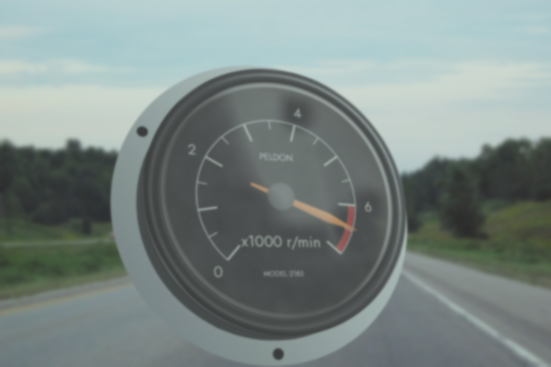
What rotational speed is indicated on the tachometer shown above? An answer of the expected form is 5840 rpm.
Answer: 6500 rpm
